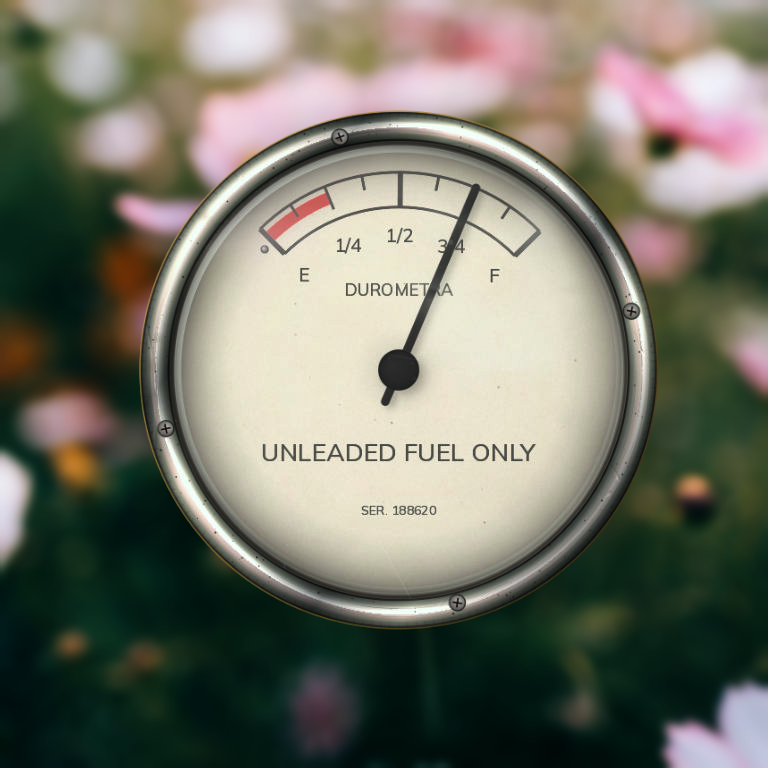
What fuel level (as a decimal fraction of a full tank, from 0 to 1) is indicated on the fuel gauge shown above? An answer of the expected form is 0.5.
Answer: 0.75
